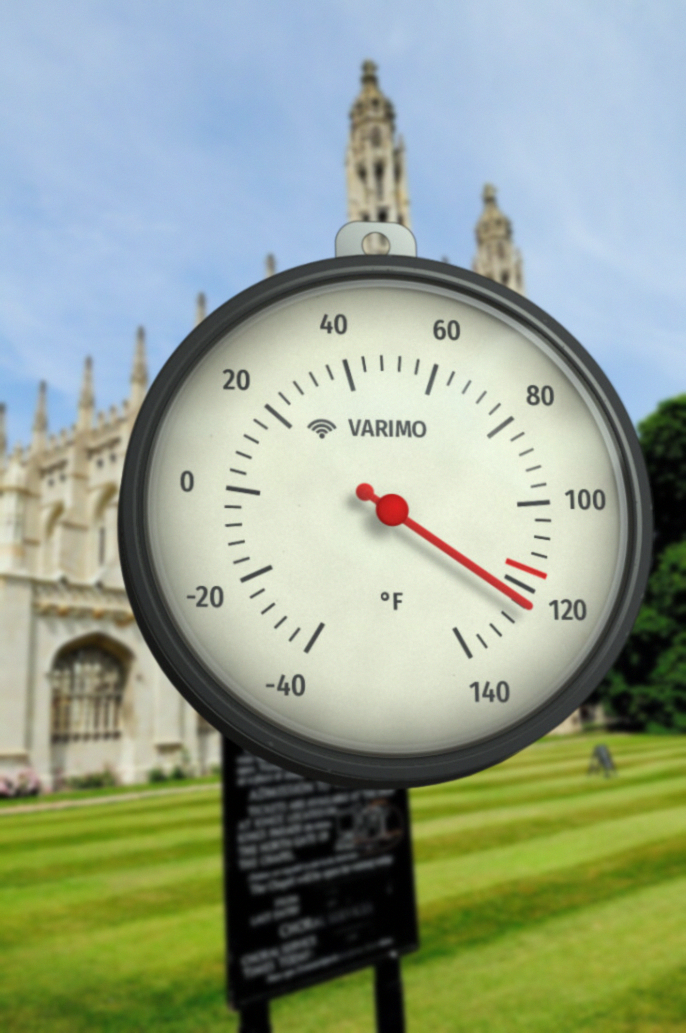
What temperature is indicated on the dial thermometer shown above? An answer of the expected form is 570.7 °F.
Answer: 124 °F
